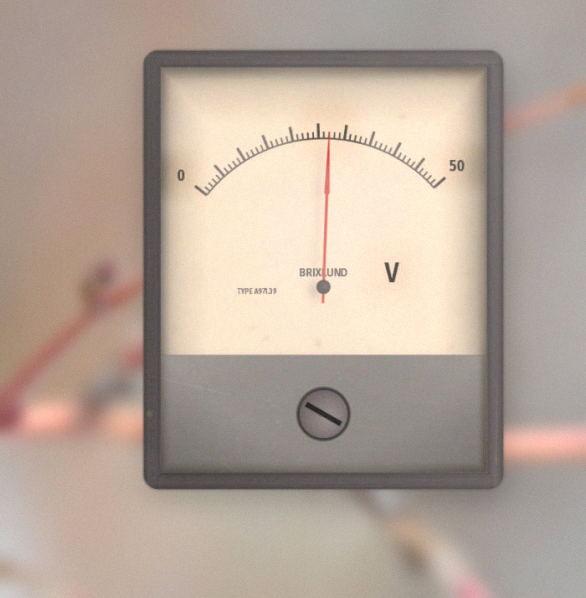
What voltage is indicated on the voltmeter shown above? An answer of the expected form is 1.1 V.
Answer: 27 V
